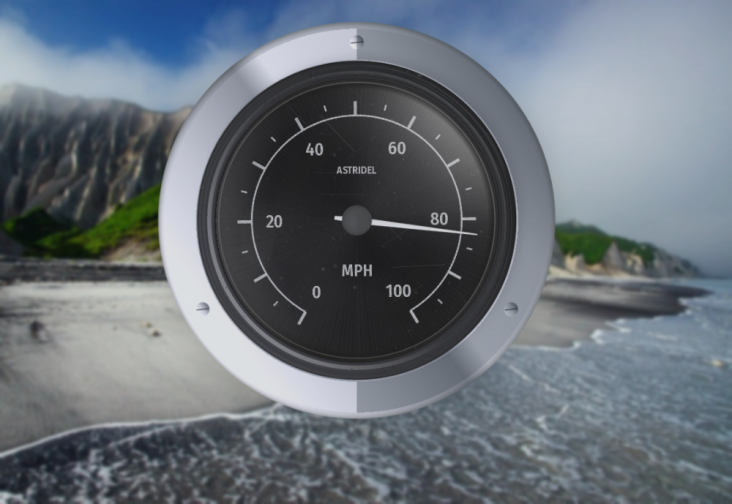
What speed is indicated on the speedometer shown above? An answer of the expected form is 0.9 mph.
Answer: 82.5 mph
